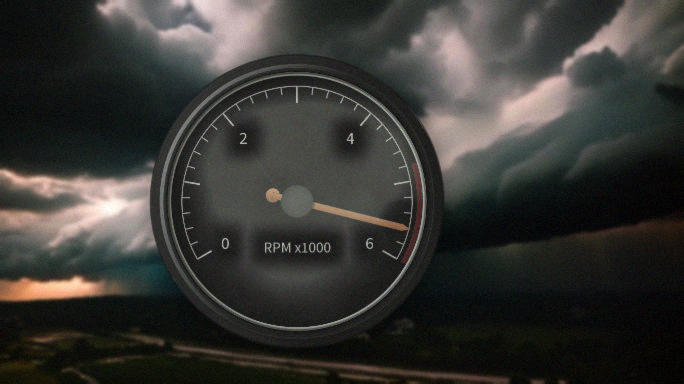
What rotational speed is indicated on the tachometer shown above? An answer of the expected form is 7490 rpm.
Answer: 5600 rpm
